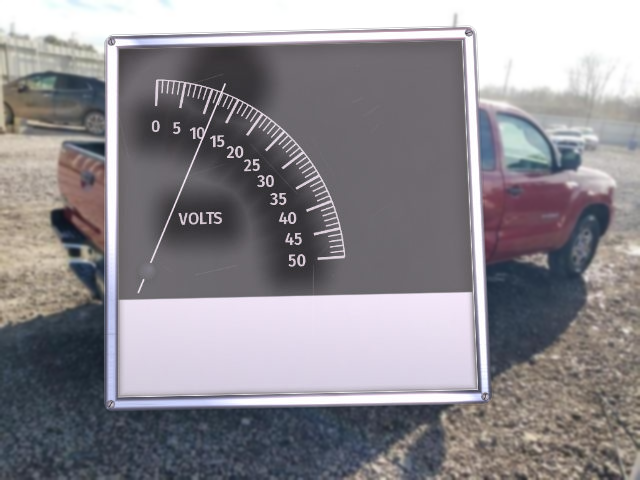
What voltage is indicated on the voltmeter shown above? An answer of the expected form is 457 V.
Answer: 12 V
